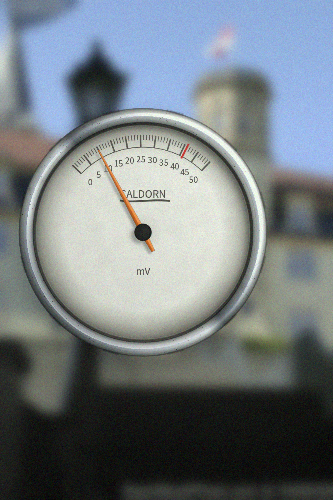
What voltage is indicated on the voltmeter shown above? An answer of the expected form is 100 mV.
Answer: 10 mV
